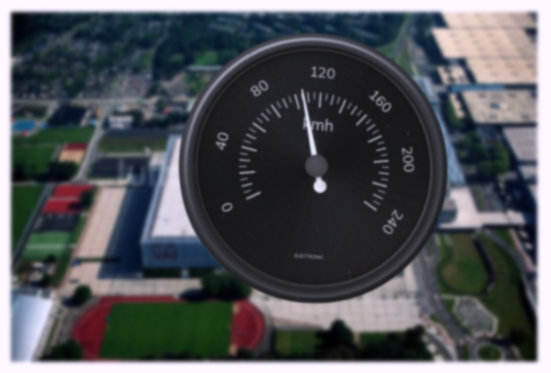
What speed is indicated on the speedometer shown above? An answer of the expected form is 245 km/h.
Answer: 105 km/h
